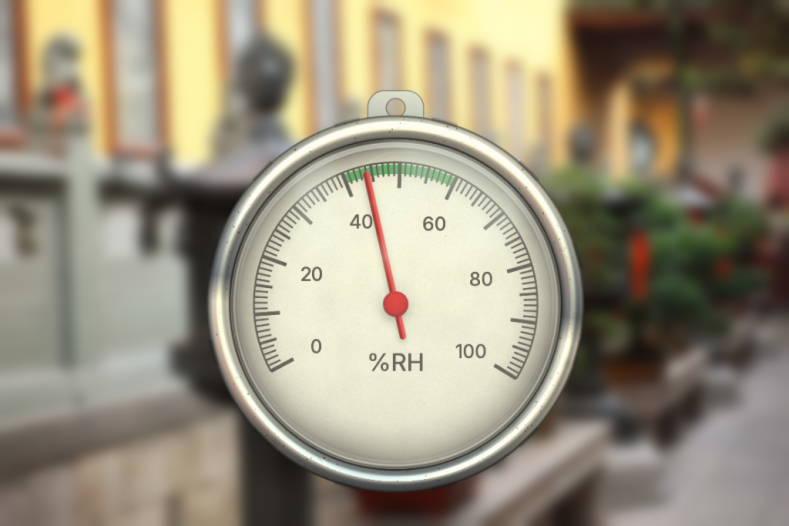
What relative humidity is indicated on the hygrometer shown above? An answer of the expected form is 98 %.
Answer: 44 %
